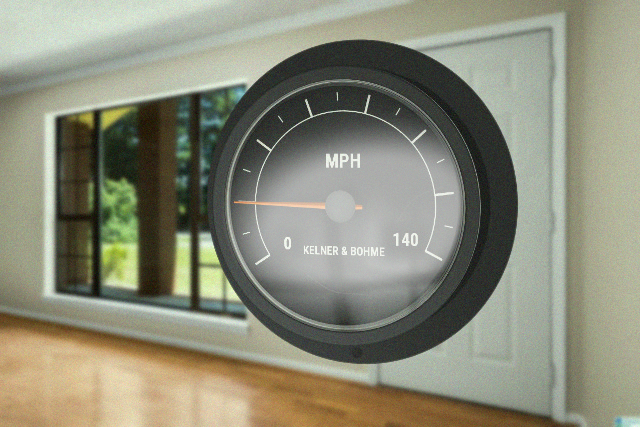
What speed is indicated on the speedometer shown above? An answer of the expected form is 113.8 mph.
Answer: 20 mph
